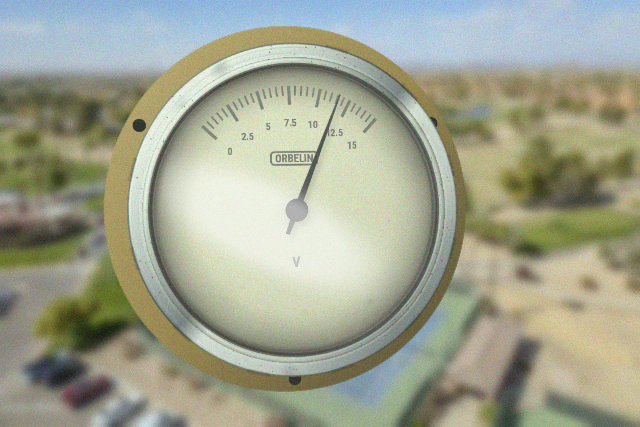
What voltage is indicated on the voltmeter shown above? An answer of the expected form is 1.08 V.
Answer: 11.5 V
